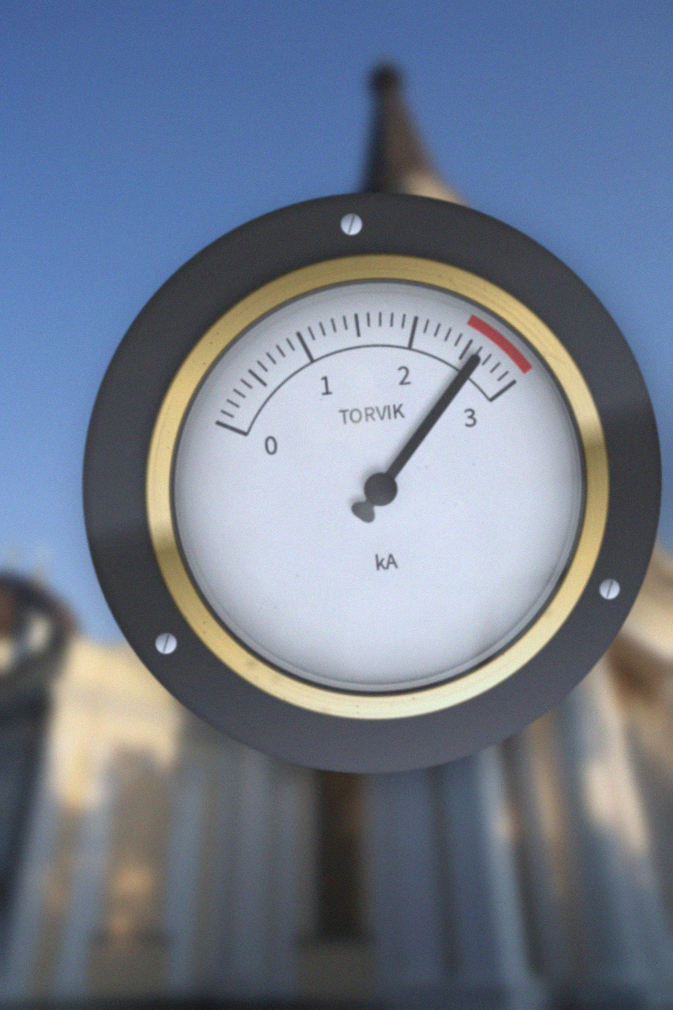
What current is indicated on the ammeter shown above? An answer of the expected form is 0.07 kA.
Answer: 2.6 kA
